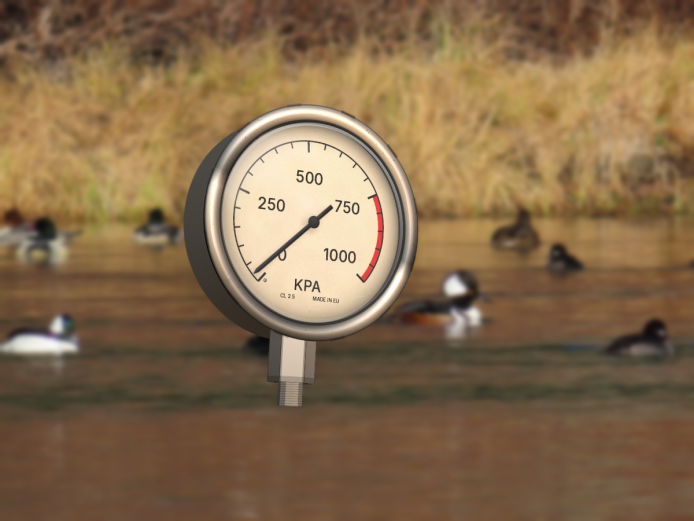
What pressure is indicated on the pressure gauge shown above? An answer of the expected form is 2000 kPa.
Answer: 25 kPa
